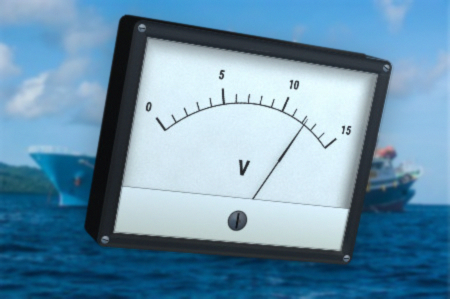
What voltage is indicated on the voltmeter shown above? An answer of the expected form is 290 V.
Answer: 12 V
